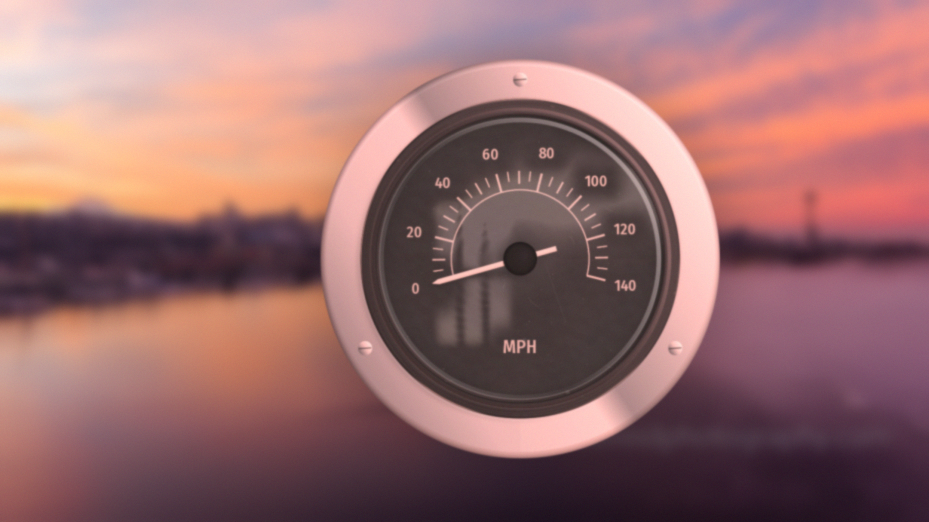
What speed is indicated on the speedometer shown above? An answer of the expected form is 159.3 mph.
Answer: 0 mph
